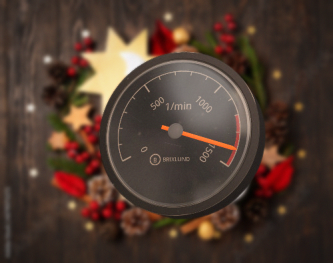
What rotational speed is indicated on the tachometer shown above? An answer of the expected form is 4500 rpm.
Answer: 1400 rpm
